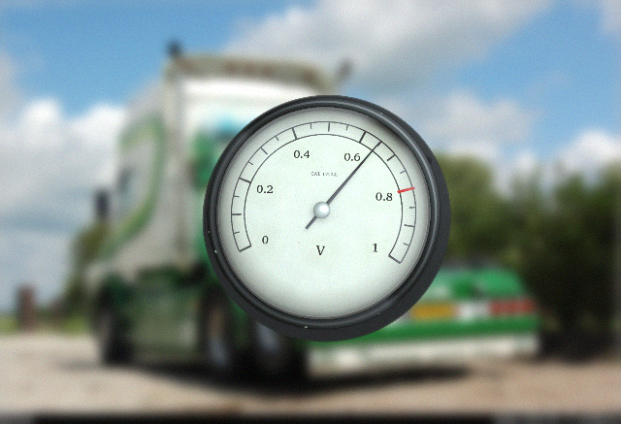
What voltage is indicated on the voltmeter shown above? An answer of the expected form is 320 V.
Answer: 0.65 V
